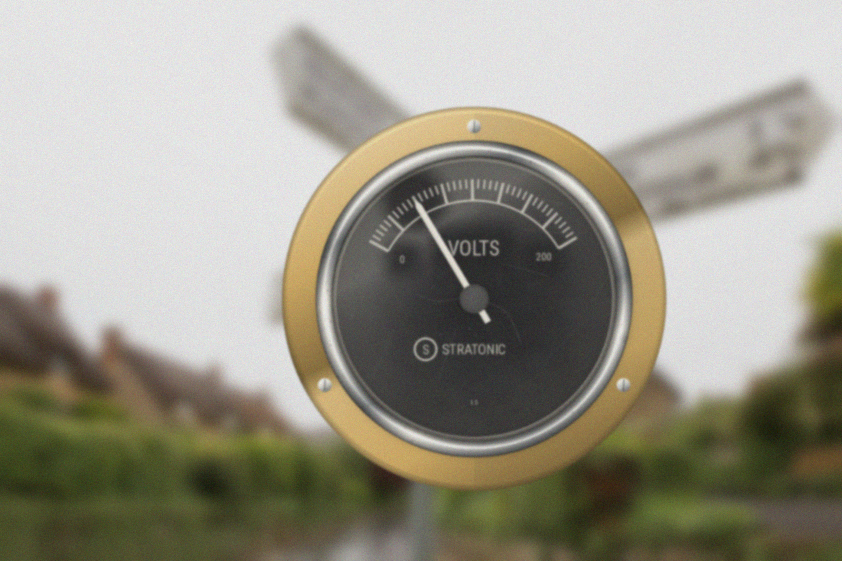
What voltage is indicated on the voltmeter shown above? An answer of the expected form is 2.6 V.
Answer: 50 V
